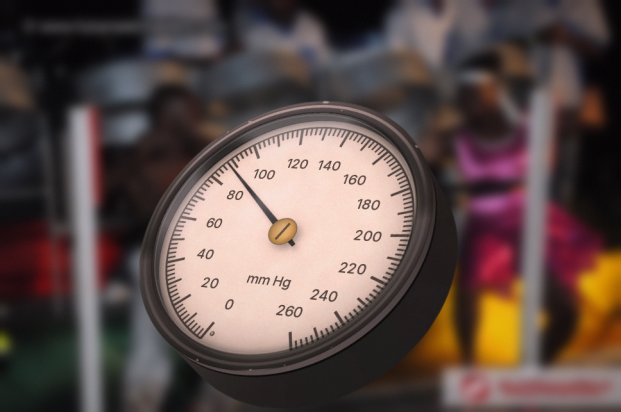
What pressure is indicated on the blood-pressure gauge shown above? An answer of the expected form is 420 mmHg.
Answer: 88 mmHg
